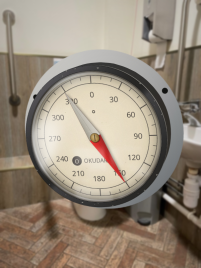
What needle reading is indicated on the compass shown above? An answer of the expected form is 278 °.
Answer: 150 °
